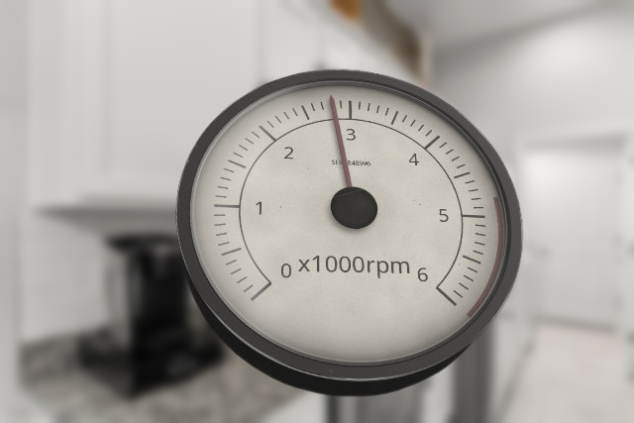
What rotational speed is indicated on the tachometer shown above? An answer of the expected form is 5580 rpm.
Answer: 2800 rpm
